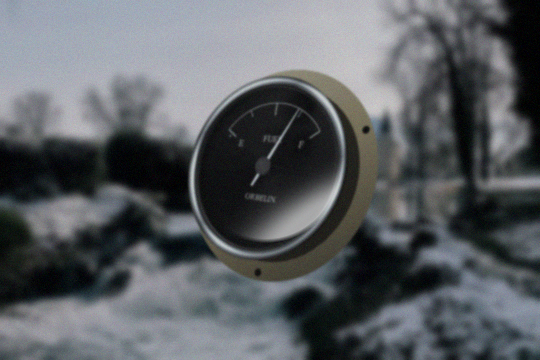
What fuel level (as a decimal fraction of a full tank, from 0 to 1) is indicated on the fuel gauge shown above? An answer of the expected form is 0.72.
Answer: 0.75
